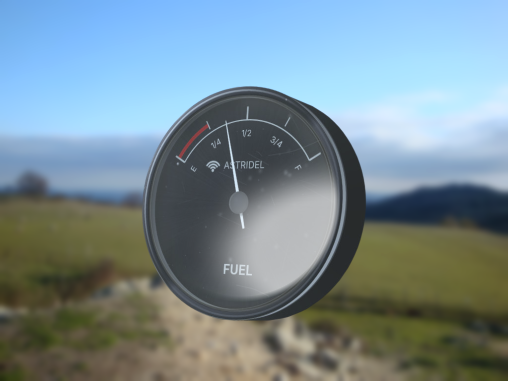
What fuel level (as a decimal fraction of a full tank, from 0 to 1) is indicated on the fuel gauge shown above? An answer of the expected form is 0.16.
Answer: 0.375
